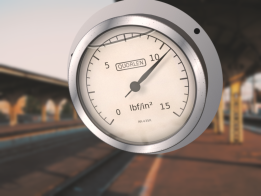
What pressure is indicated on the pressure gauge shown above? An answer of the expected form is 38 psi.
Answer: 10.5 psi
